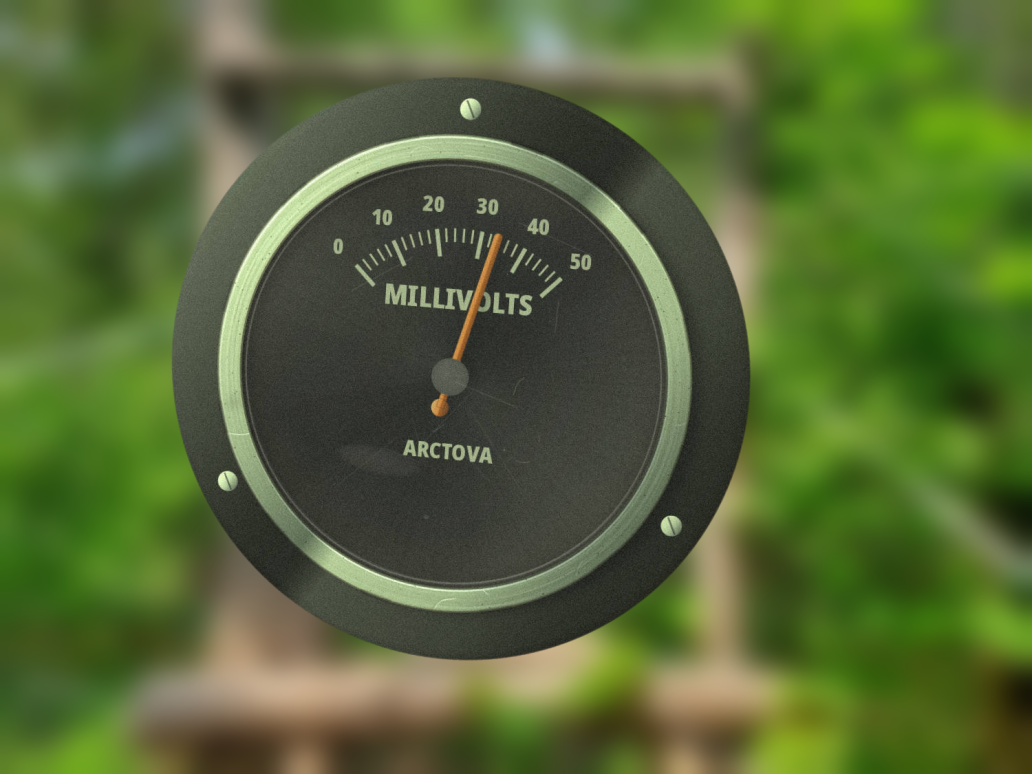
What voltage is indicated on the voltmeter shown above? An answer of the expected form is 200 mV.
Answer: 34 mV
